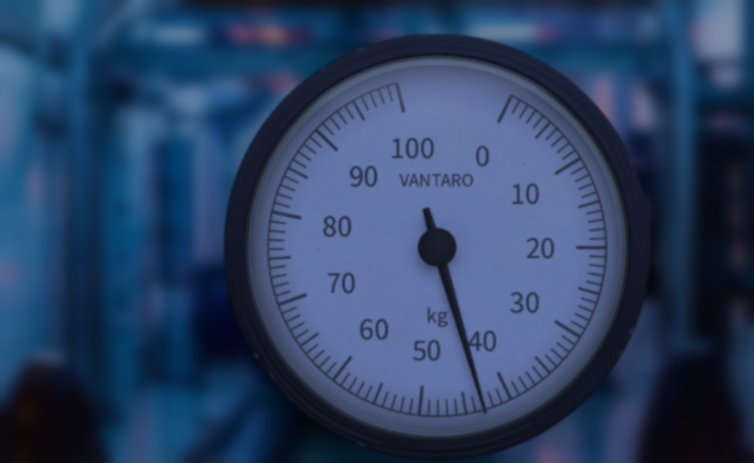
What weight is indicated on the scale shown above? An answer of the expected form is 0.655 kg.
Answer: 43 kg
